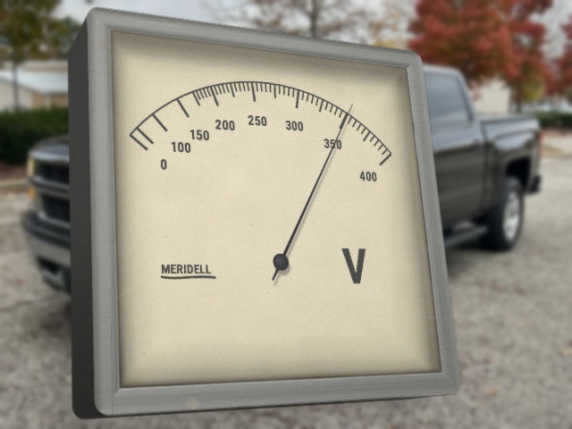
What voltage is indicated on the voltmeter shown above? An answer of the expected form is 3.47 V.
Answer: 350 V
